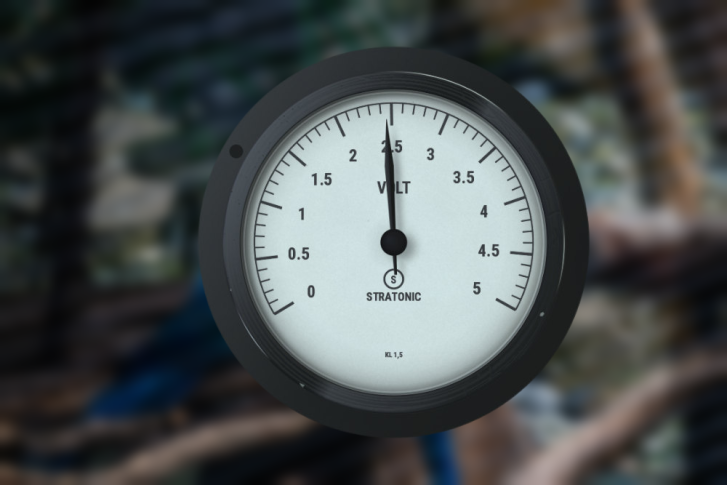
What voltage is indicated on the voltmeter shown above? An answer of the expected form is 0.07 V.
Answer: 2.45 V
